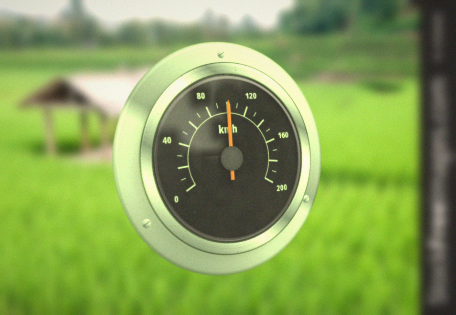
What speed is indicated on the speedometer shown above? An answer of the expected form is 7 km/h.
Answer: 100 km/h
